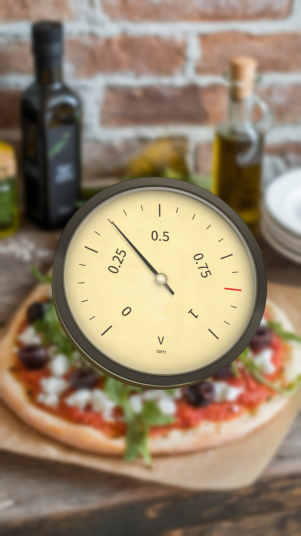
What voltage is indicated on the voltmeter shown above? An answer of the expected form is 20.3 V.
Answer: 0.35 V
